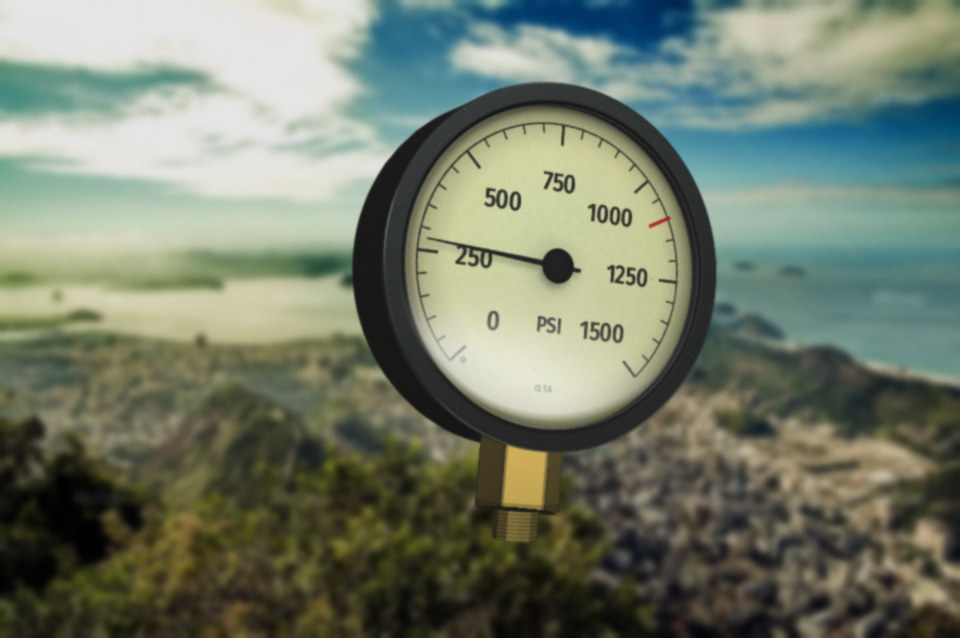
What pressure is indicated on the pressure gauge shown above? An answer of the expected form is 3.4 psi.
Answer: 275 psi
